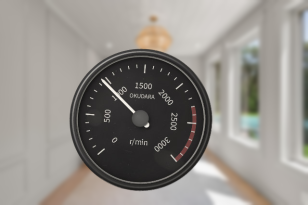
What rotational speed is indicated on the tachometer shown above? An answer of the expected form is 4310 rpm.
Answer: 950 rpm
